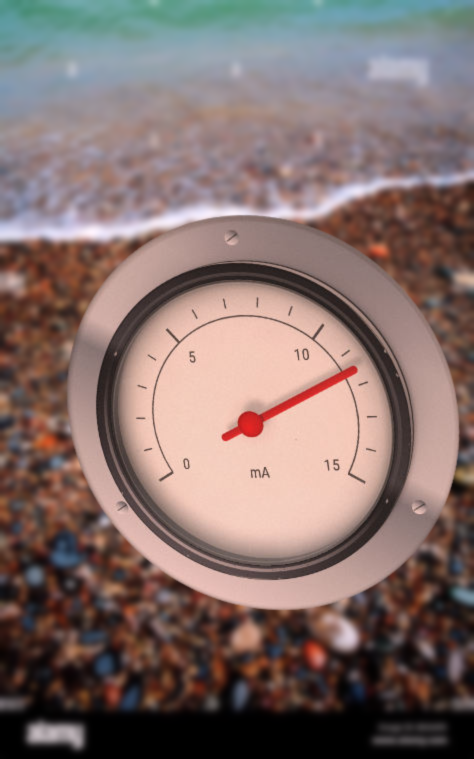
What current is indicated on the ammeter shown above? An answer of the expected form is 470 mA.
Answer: 11.5 mA
